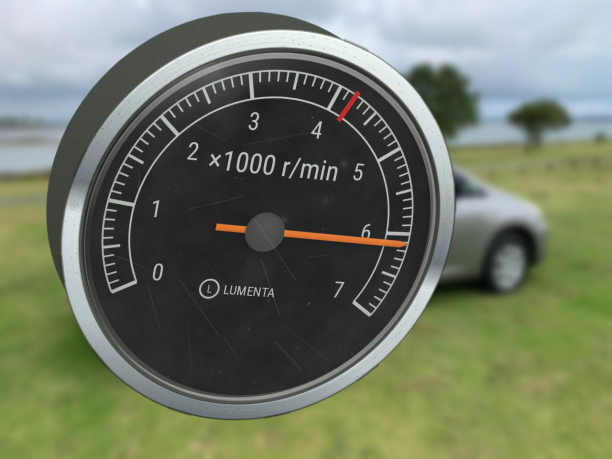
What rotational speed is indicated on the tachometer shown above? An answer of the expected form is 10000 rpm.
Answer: 6100 rpm
